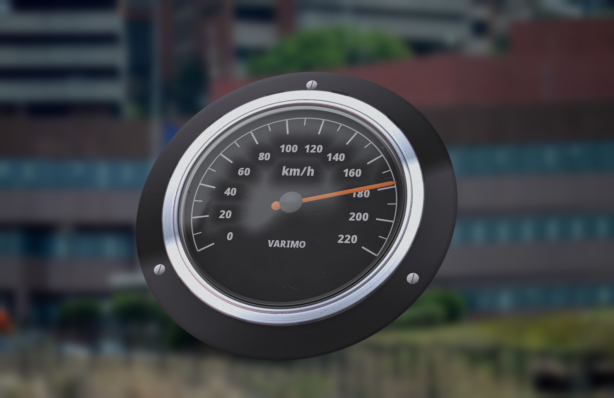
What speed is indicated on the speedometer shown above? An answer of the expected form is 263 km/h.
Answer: 180 km/h
